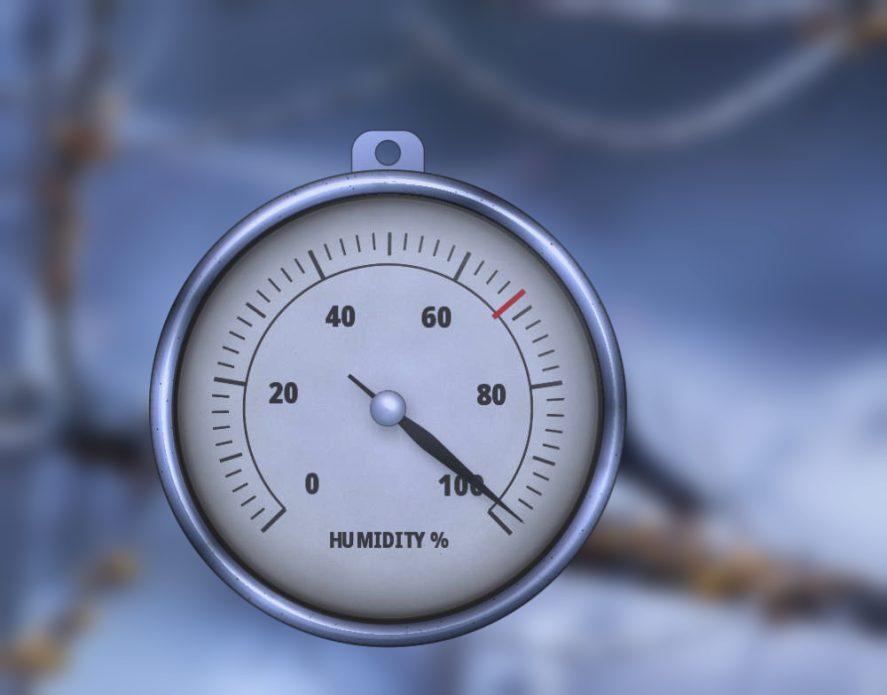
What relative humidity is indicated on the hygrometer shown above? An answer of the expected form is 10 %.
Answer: 98 %
